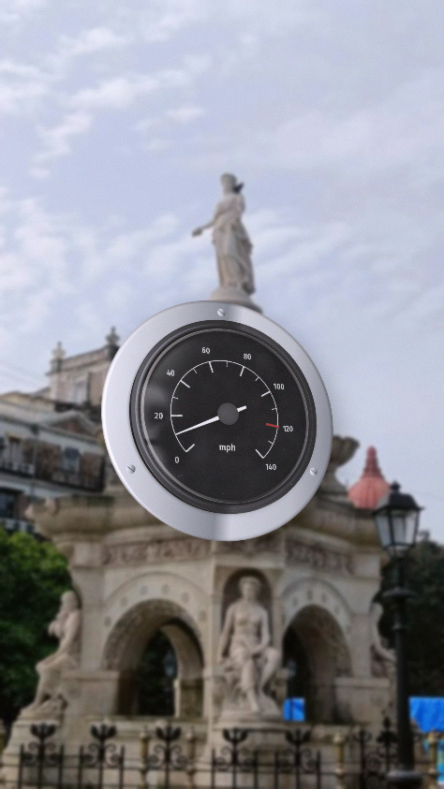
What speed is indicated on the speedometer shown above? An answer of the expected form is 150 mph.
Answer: 10 mph
